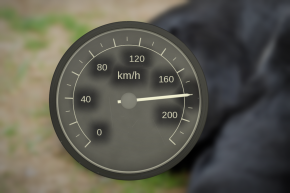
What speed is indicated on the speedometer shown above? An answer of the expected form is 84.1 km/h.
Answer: 180 km/h
